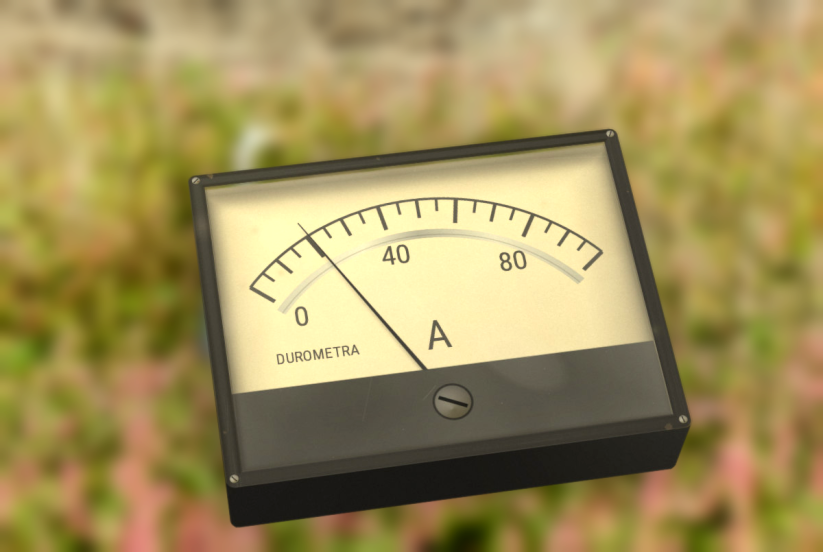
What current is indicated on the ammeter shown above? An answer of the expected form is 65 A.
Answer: 20 A
